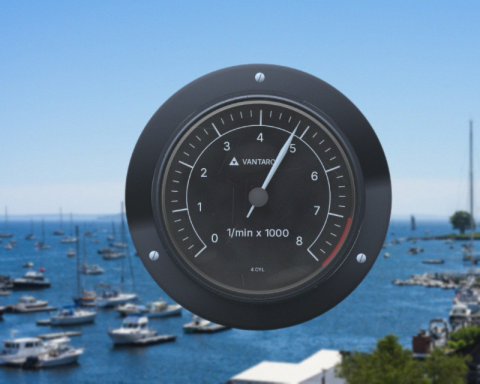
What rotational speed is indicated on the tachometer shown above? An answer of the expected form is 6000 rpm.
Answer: 4800 rpm
